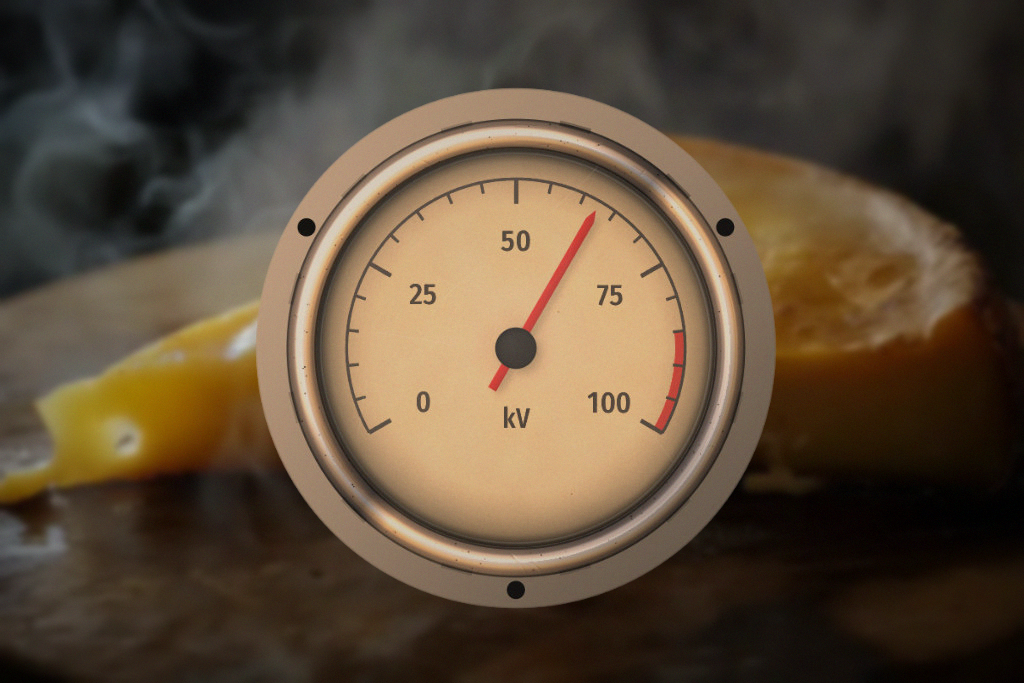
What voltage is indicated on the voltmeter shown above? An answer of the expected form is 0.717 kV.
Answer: 62.5 kV
